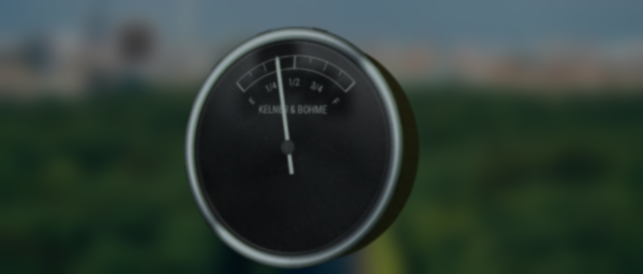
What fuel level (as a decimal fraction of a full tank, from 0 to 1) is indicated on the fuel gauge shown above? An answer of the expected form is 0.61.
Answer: 0.375
